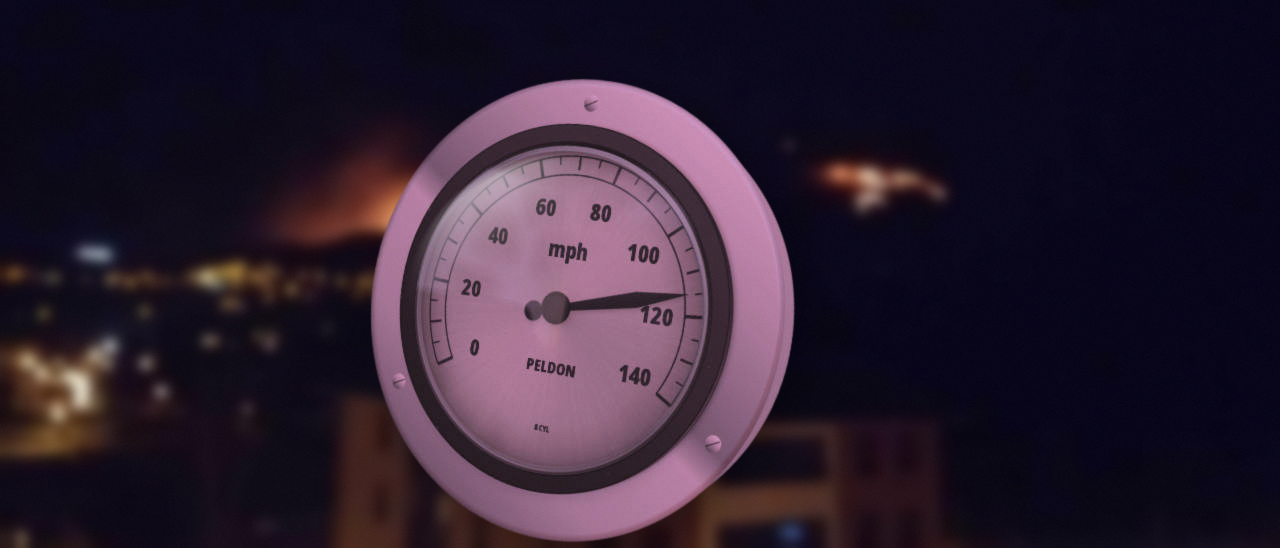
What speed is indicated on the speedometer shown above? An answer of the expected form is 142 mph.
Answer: 115 mph
